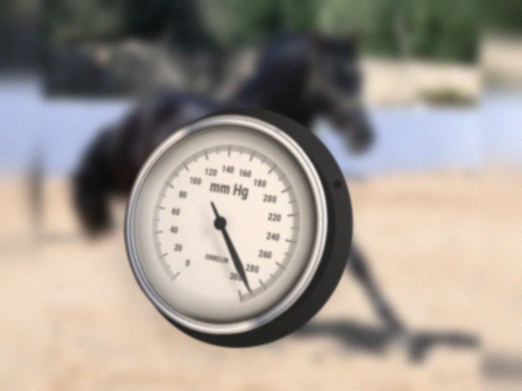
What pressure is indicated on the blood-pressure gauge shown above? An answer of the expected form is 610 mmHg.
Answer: 290 mmHg
